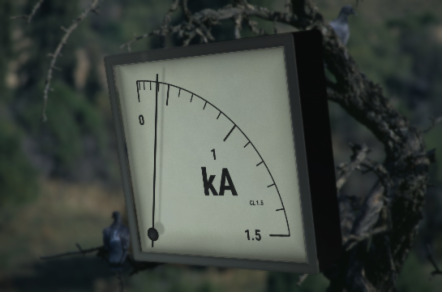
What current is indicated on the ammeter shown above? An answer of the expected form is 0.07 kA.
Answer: 0.4 kA
